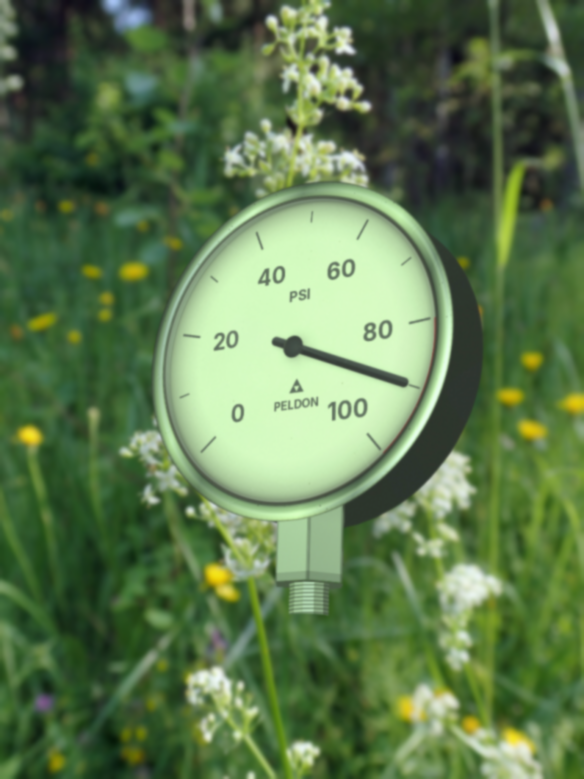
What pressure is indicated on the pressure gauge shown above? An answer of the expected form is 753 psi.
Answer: 90 psi
